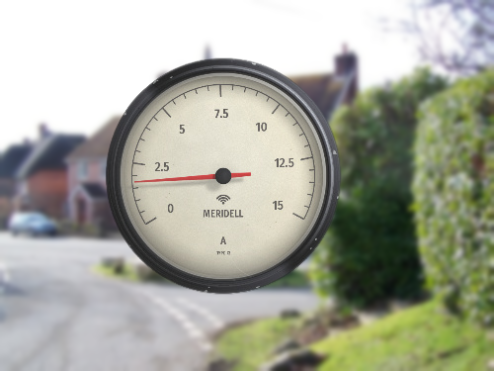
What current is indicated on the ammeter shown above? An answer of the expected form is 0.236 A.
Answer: 1.75 A
